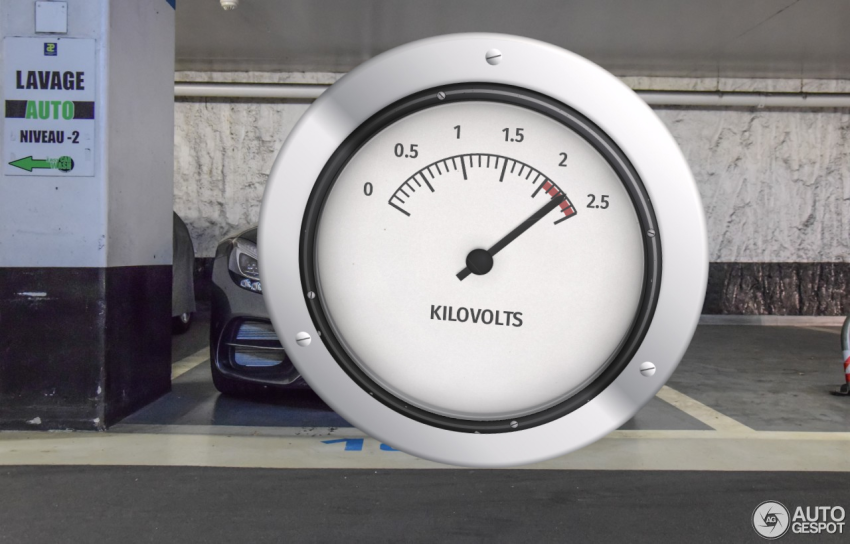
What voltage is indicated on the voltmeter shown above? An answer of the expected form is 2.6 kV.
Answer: 2.25 kV
